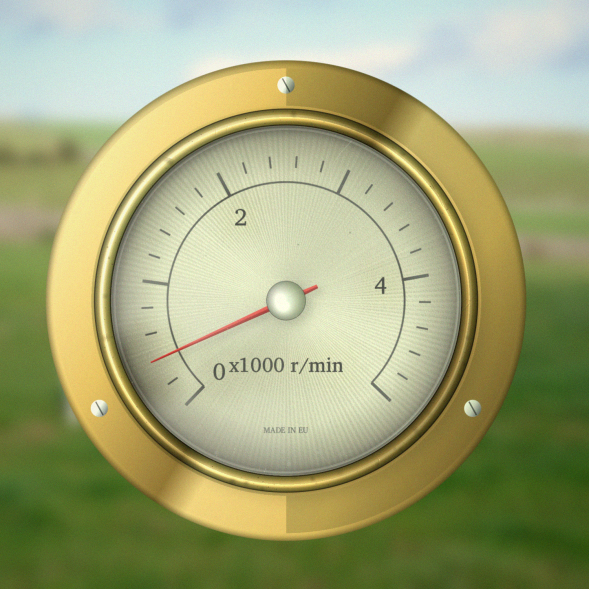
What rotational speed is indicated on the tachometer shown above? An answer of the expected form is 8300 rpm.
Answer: 400 rpm
